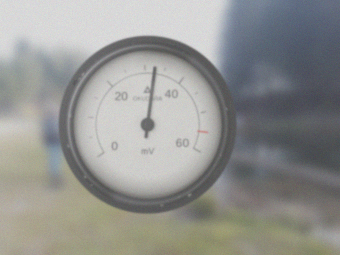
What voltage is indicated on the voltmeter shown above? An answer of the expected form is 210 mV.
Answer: 32.5 mV
